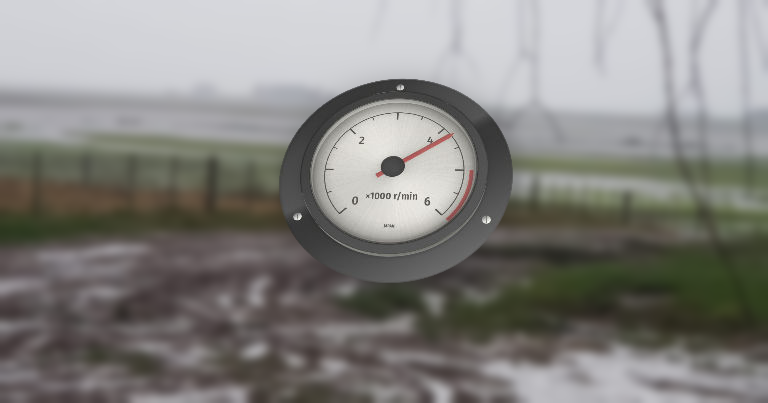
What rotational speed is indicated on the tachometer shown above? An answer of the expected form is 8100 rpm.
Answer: 4250 rpm
